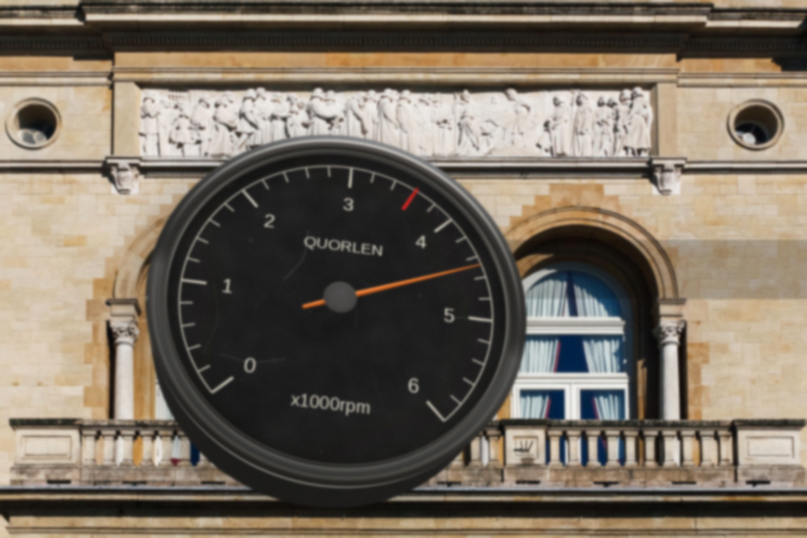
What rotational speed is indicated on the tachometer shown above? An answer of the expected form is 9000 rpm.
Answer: 4500 rpm
